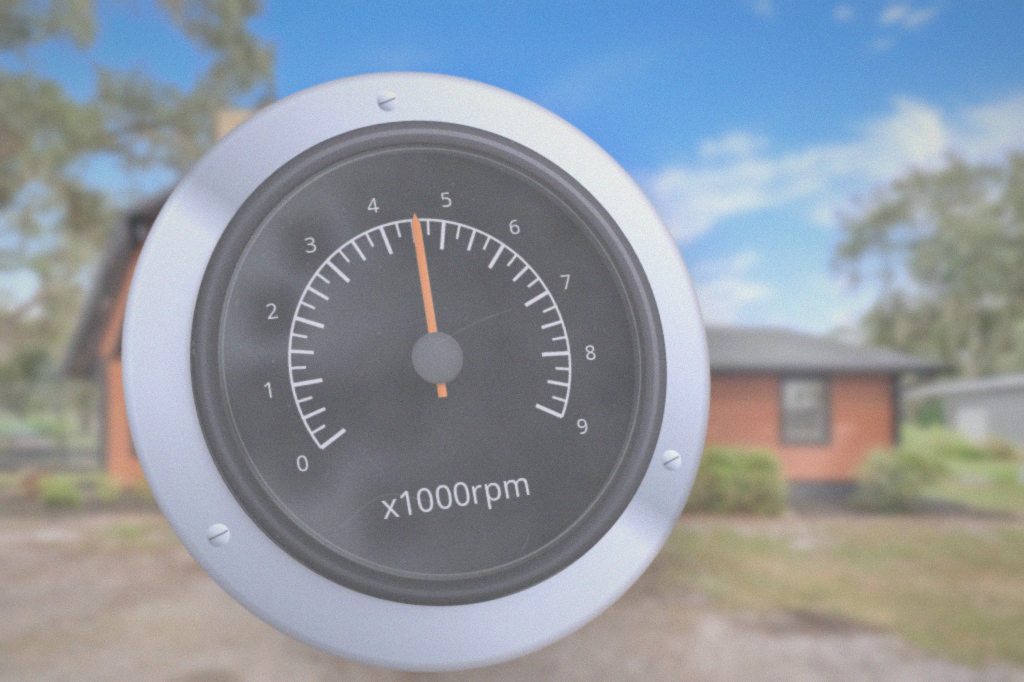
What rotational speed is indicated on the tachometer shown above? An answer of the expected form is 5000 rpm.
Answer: 4500 rpm
